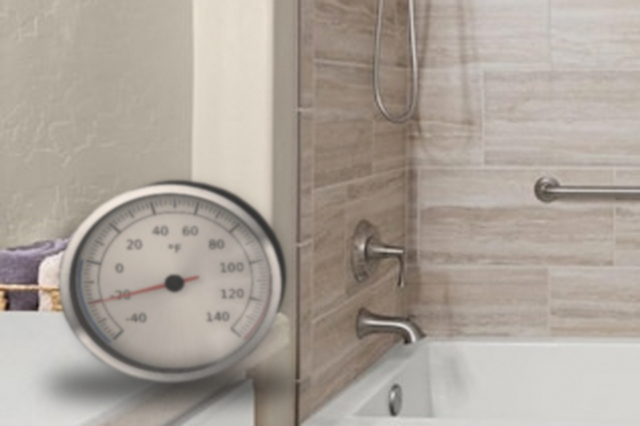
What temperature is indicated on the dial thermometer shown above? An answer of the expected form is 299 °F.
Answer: -20 °F
